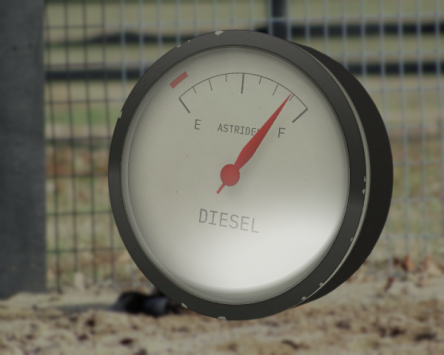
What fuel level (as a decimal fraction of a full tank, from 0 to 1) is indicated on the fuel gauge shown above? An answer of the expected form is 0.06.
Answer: 0.875
